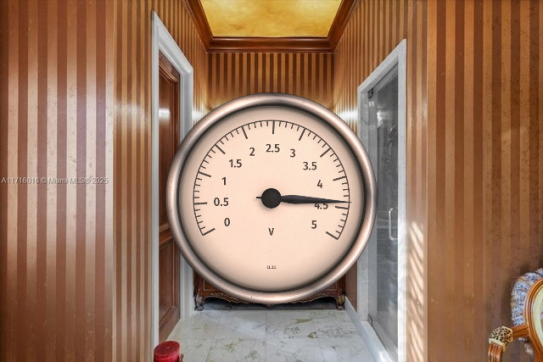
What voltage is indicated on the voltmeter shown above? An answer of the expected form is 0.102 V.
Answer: 4.4 V
